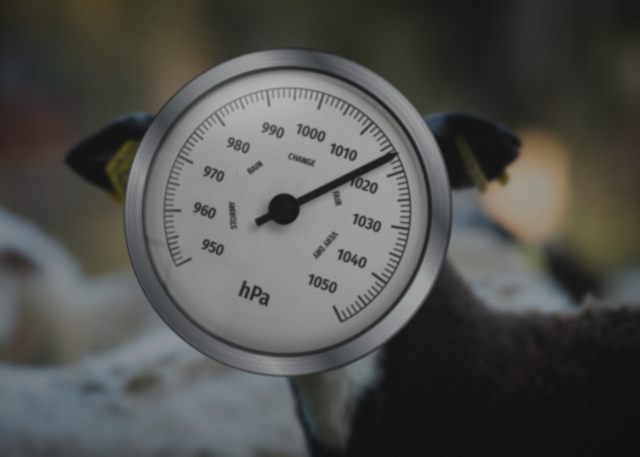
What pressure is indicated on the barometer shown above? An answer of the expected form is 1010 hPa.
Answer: 1017 hPa
